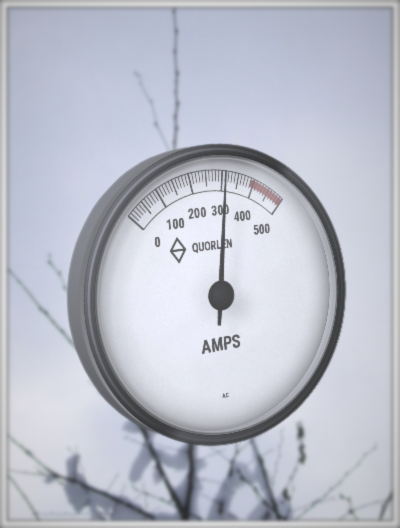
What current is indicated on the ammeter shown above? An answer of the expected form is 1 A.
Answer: 300 A
